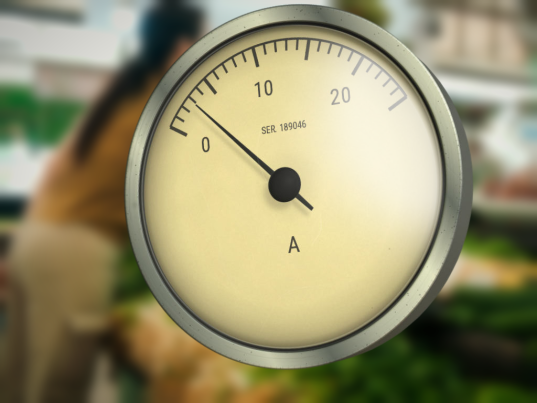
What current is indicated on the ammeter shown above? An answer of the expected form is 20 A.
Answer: 3 A
